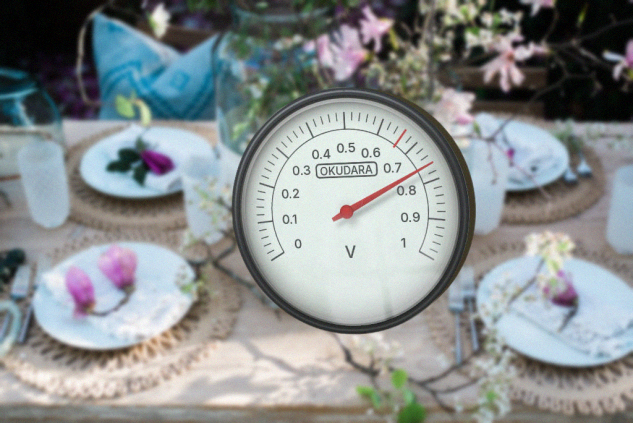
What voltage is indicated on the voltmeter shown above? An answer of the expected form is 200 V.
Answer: 0.76 V
